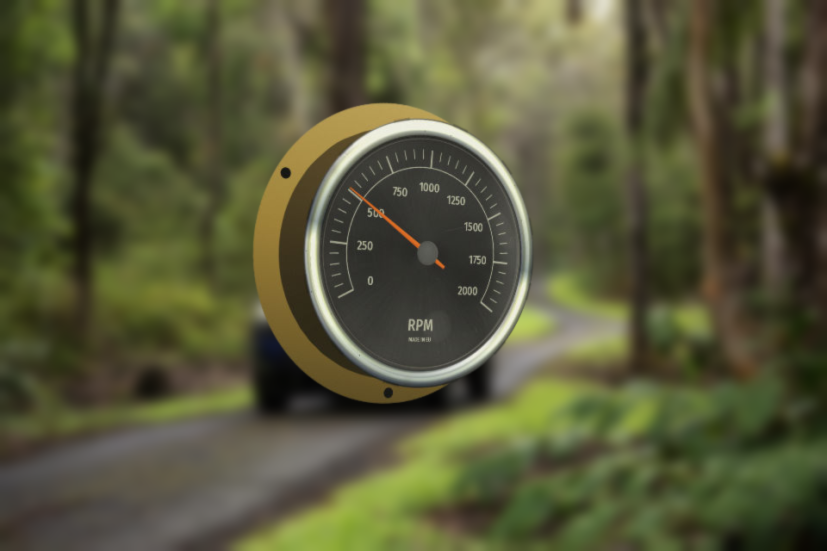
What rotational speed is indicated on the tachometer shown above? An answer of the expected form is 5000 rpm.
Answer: 500 rpm
